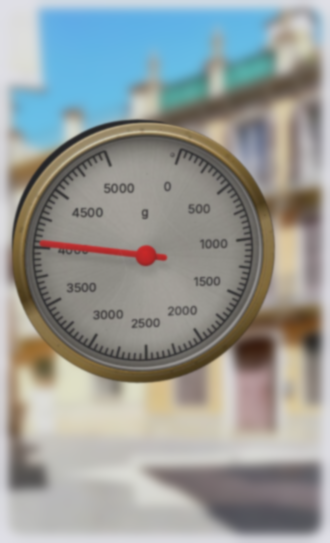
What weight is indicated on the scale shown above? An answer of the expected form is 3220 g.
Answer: 4050 g
